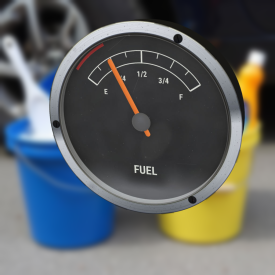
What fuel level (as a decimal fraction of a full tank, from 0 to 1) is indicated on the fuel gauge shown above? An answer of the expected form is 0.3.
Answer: 0.25
